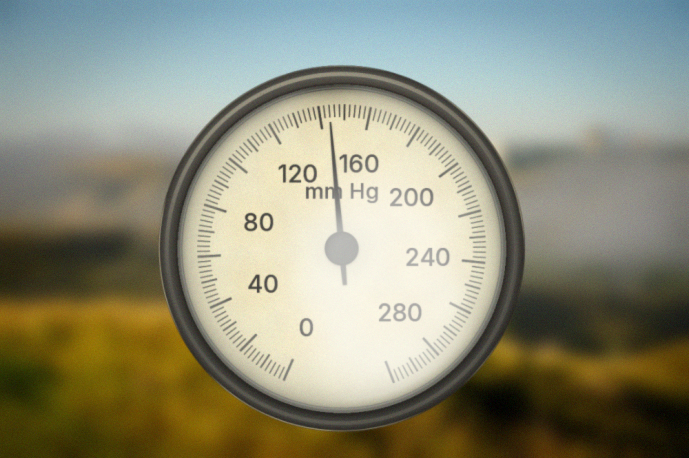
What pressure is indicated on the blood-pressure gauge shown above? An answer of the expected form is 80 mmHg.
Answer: 144 mmHg
